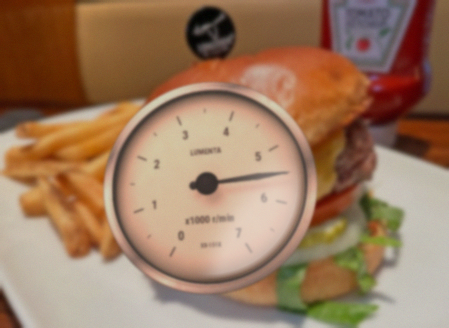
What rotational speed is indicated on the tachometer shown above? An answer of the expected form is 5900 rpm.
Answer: 5500 rpm
